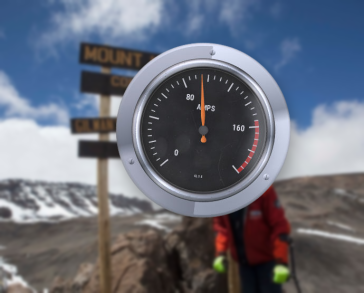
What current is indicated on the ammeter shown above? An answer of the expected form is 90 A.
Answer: 95 A
